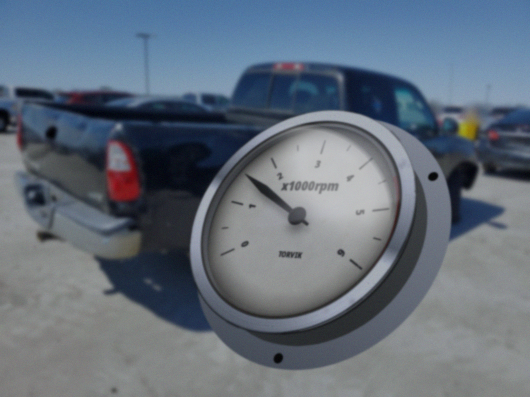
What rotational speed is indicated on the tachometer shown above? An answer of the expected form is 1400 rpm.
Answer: 1500 rpm
